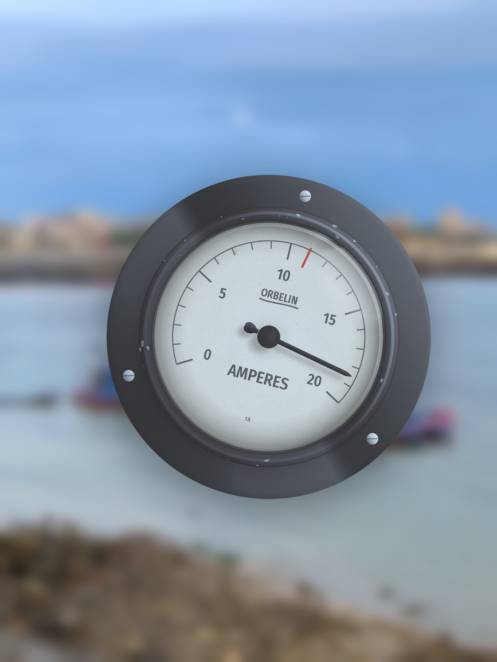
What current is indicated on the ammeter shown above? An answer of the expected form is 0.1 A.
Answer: 18.5 A
